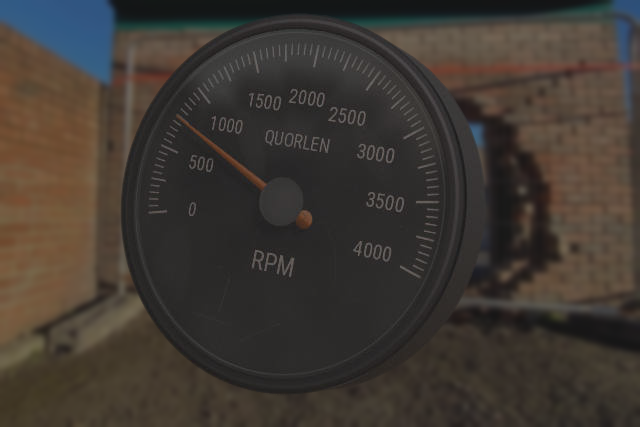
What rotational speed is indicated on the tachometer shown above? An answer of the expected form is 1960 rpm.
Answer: 750 rpm
